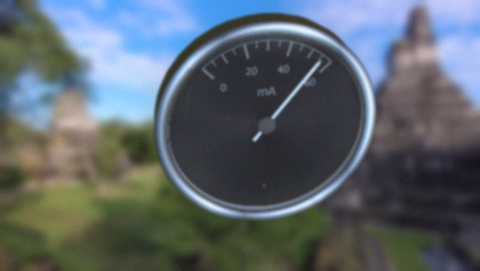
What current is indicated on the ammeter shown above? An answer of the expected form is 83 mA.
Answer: 55 mA
